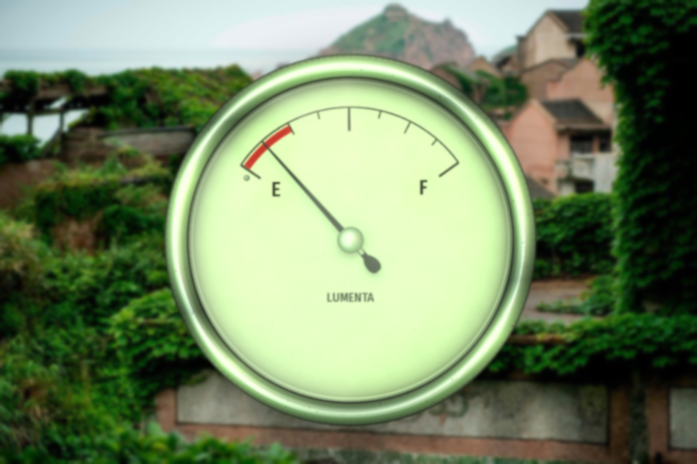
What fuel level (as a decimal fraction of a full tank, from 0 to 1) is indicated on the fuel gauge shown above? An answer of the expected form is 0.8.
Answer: 0.125
